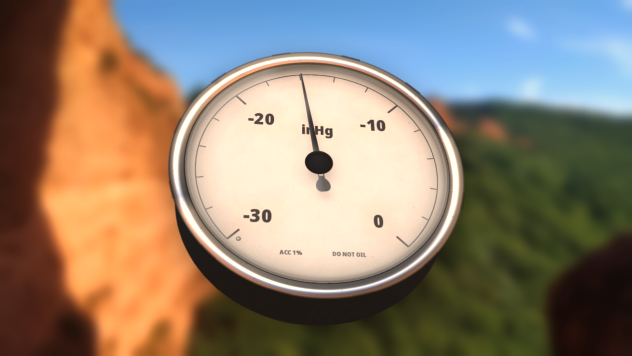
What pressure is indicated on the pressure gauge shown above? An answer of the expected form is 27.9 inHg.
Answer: -16 inHg
